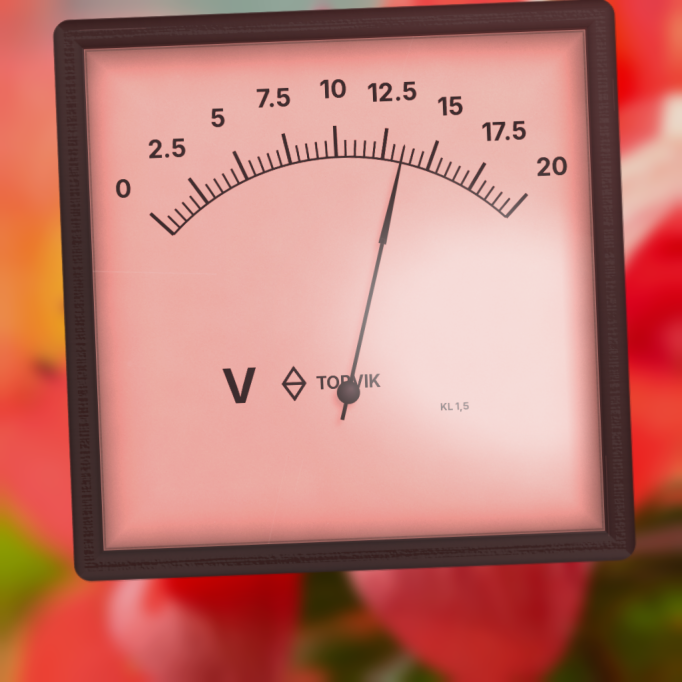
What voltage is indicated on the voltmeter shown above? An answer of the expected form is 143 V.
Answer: 13.5 V
